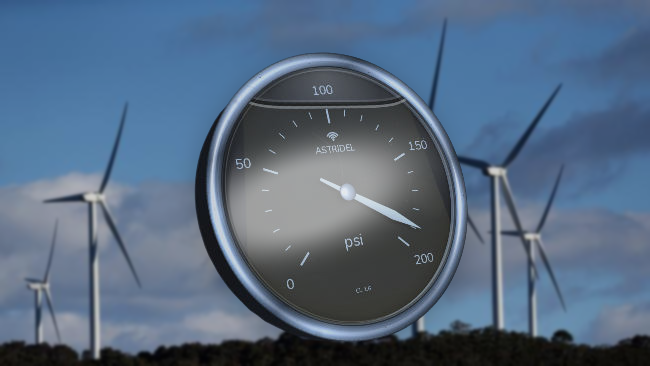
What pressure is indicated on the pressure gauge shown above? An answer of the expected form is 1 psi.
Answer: 190 psi
